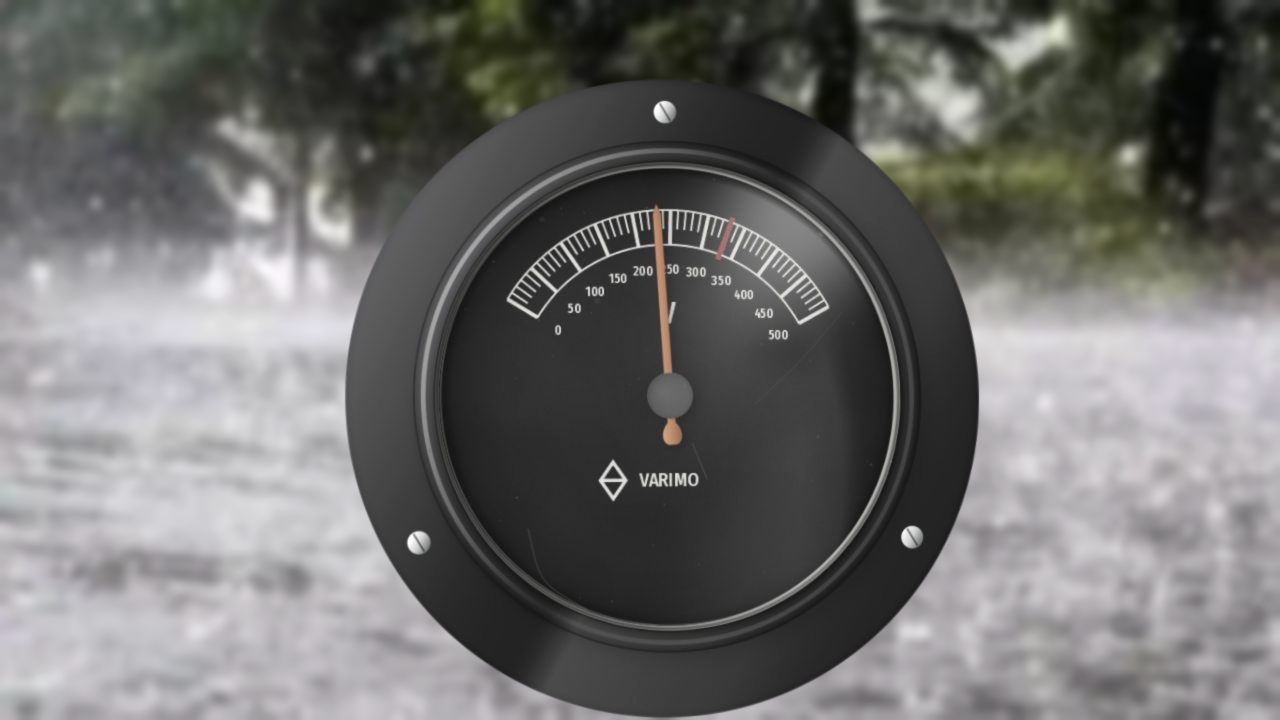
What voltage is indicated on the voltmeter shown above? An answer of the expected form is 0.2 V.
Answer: 230 V
